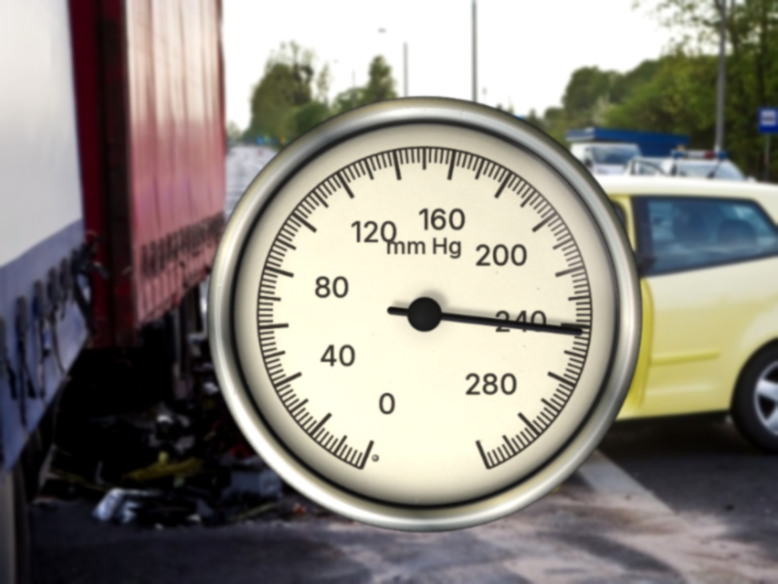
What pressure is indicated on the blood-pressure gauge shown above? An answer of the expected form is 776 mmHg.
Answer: 242 mmHg
